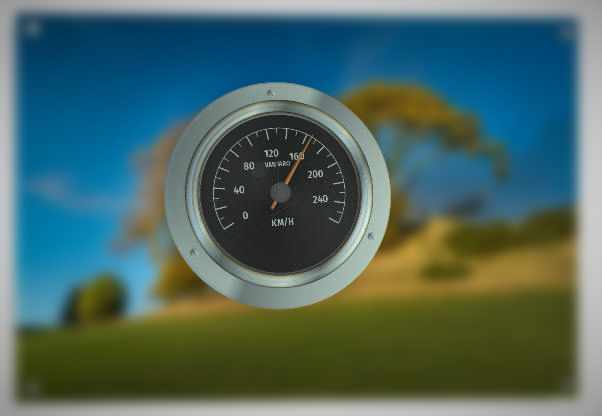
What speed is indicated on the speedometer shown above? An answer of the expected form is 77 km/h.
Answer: 165 km/h
